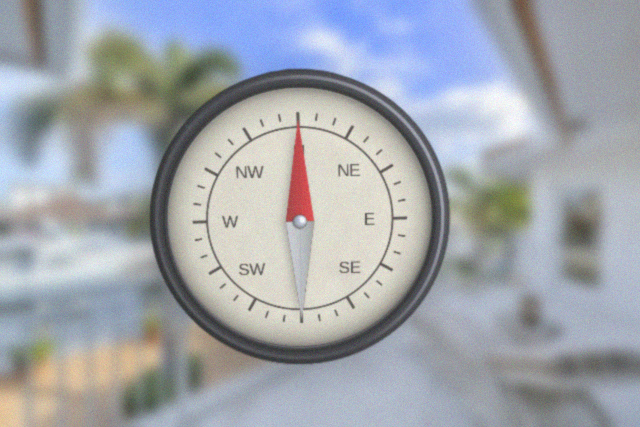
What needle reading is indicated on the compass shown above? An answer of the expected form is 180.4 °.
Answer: 0 °
